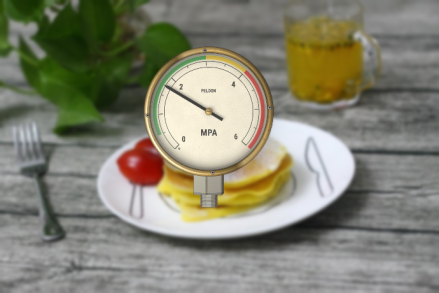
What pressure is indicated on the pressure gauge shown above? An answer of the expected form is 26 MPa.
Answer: 1.75 MPa
